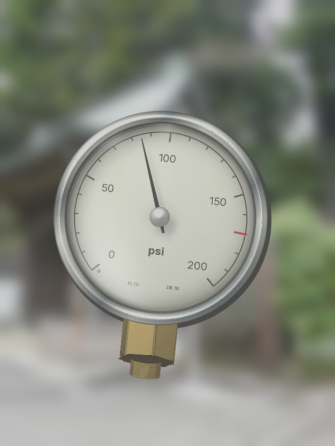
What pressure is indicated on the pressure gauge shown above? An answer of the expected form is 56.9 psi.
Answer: 85 psi
